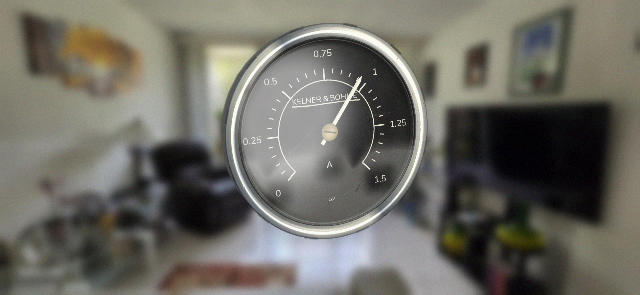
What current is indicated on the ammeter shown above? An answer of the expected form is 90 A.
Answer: 0.95 A
